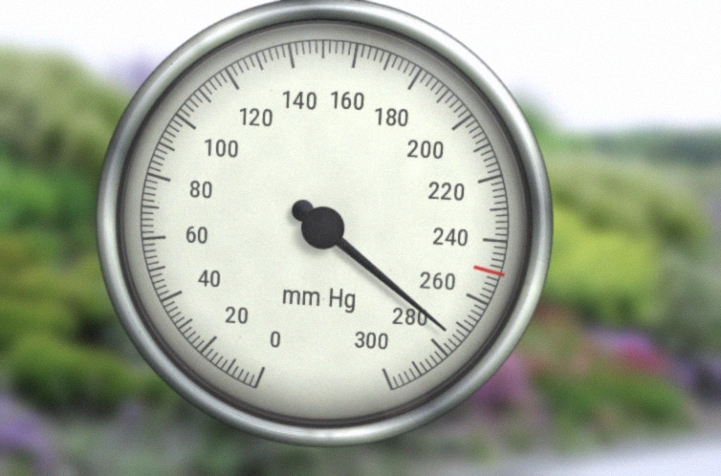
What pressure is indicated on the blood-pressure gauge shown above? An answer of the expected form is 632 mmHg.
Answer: 274 mmHg
